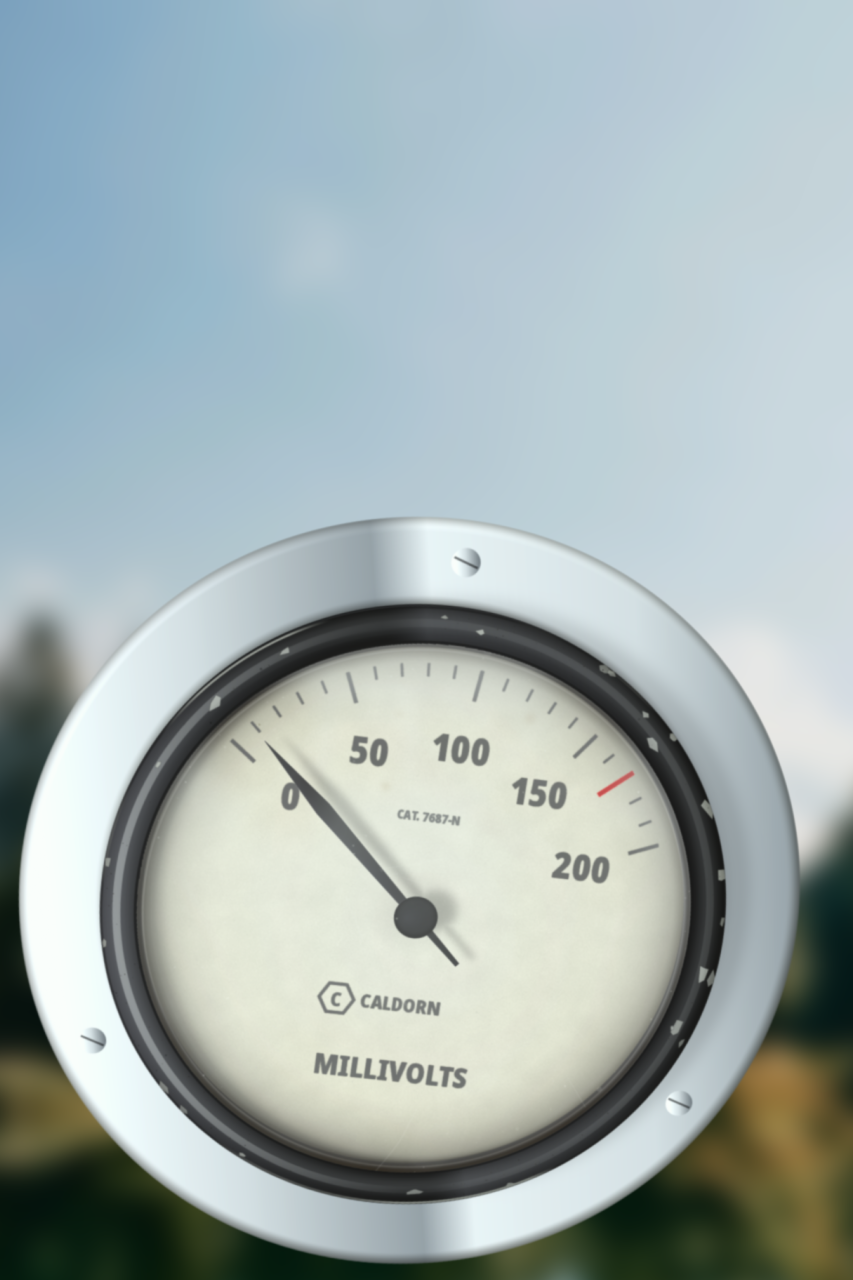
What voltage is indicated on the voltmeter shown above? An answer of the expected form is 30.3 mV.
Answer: 10 mV
